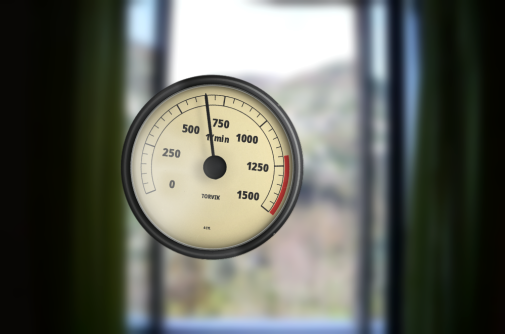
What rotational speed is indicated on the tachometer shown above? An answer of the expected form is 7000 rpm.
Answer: 650 rpm
